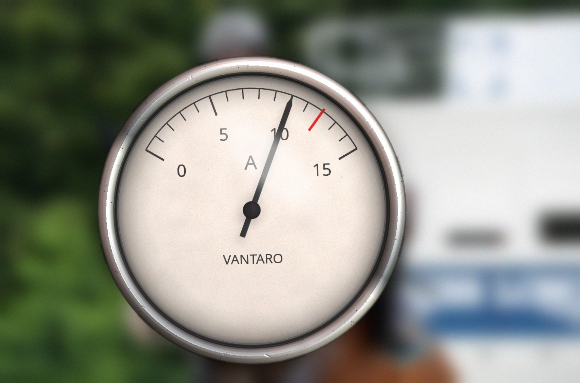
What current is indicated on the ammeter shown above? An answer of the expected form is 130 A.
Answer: 10 A
